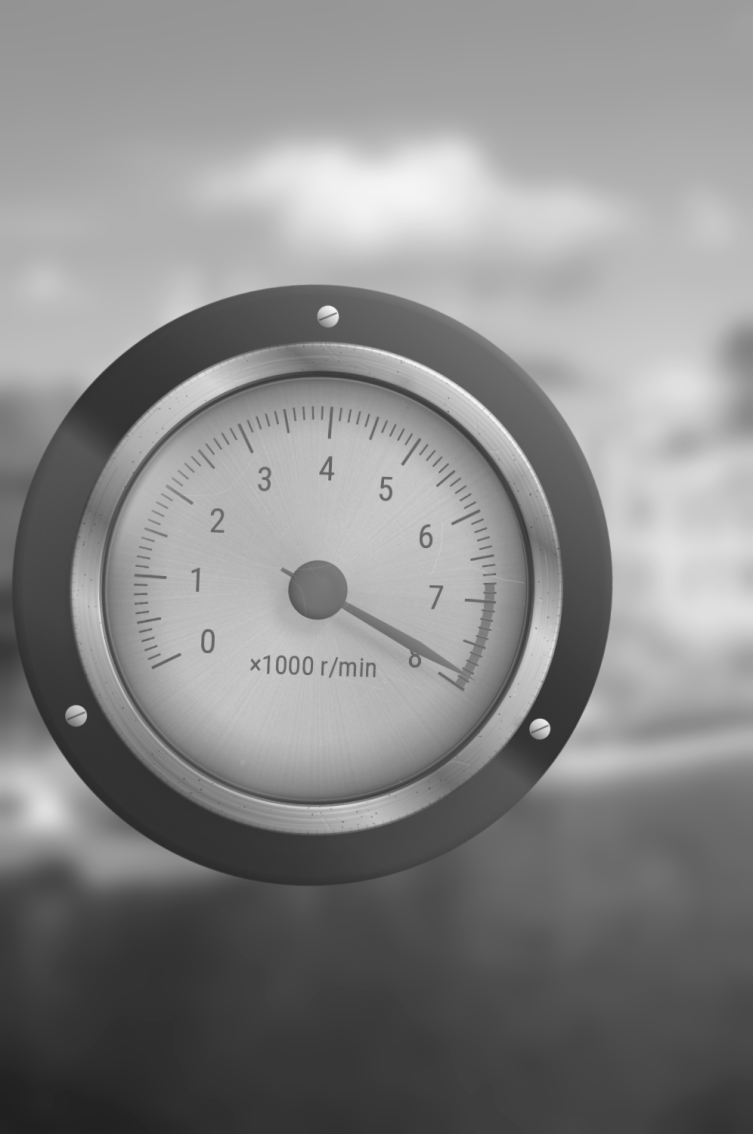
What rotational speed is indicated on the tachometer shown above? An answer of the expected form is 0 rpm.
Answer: 7850 rpm
